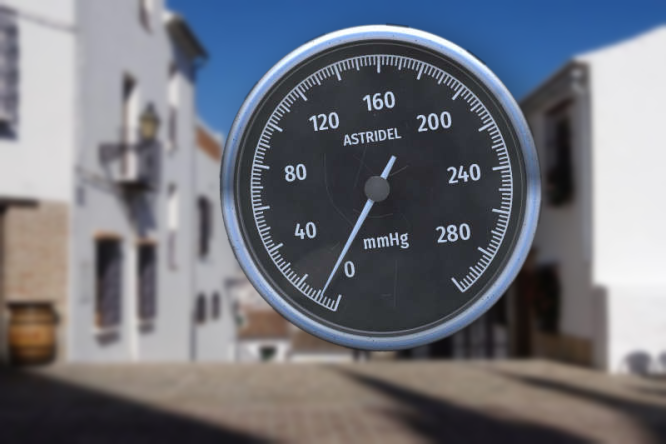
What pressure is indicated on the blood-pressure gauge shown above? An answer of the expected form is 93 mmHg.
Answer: 8 mmHg
